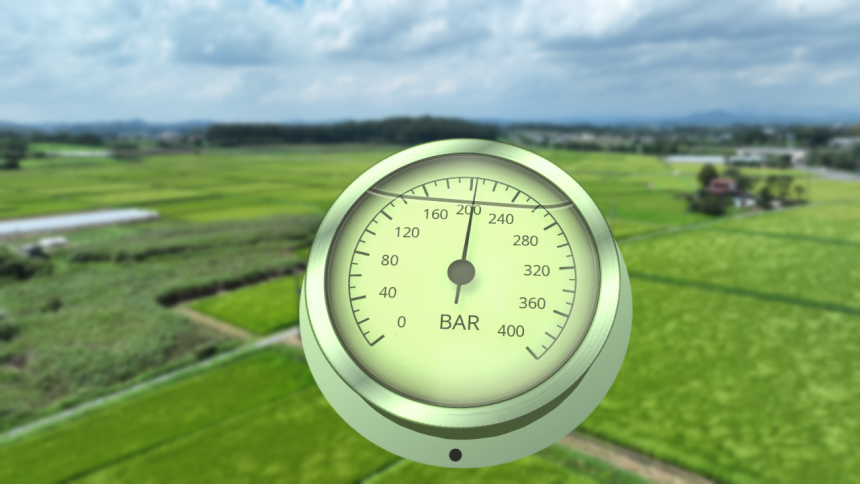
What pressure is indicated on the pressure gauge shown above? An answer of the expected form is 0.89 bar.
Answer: 205 bar
